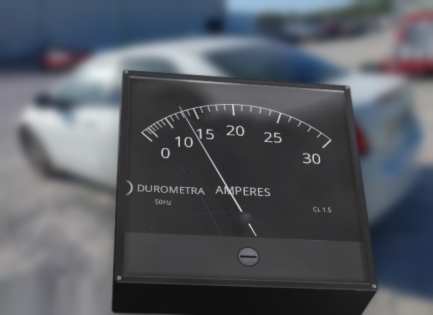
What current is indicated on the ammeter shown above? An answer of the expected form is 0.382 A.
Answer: 13 A
